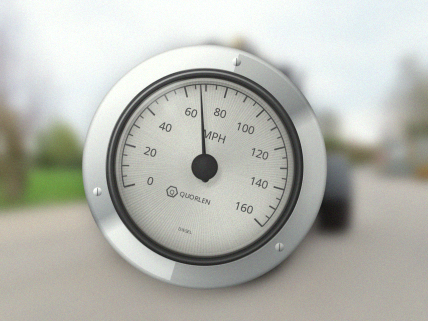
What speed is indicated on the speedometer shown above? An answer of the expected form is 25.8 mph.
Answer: 67.5 mph
